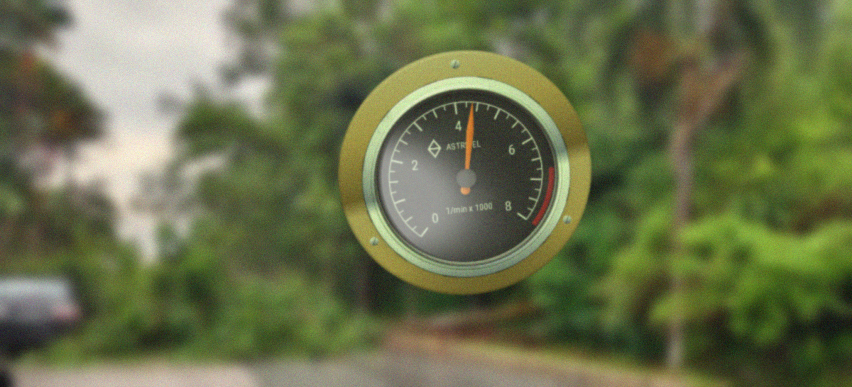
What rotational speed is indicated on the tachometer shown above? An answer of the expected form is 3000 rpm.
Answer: 4375 rpm
